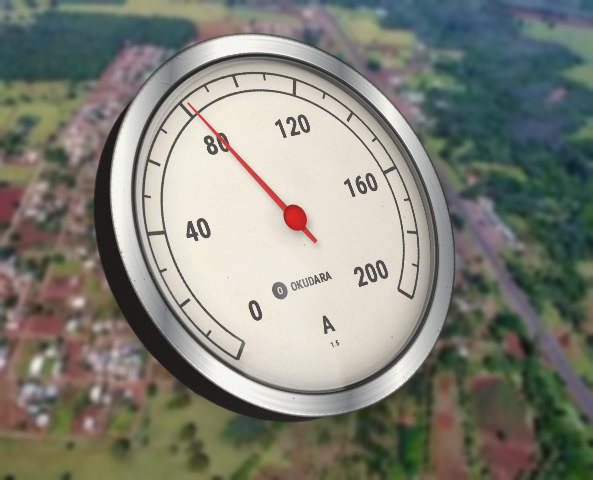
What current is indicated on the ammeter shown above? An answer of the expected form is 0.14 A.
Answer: 80 A
